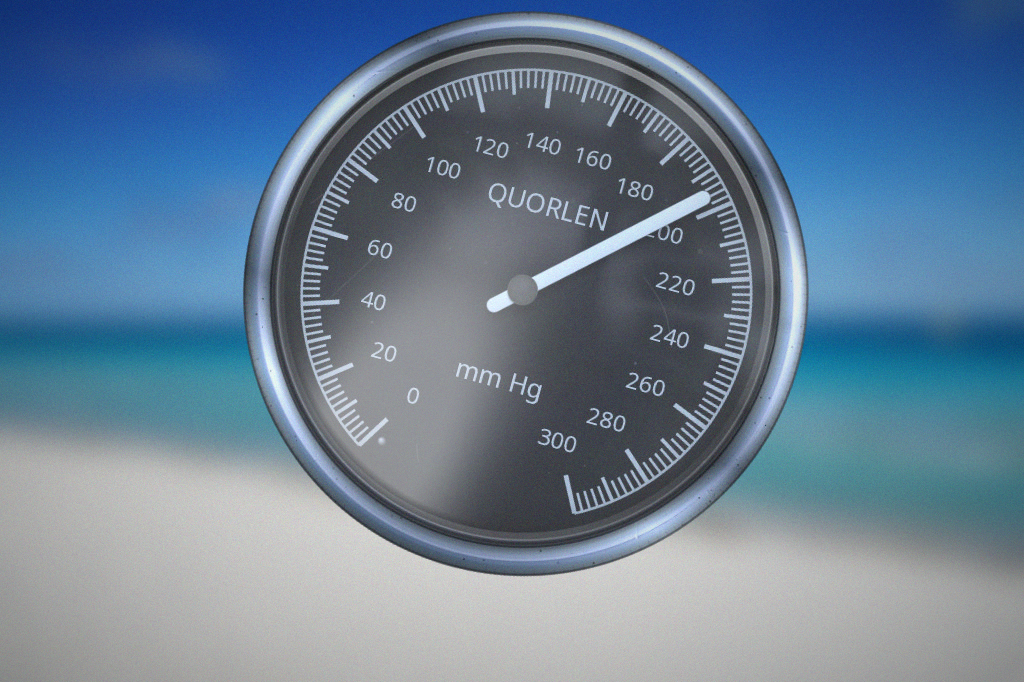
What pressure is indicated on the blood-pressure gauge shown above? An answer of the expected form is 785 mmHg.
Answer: 196 mmHg
